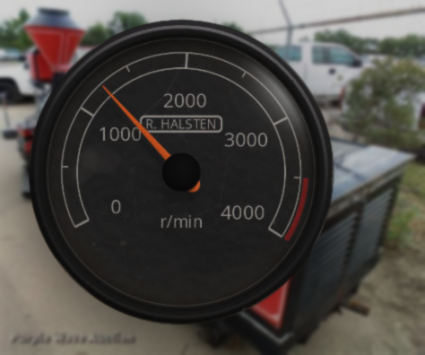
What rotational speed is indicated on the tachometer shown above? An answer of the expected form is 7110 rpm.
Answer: 1250 rpm
